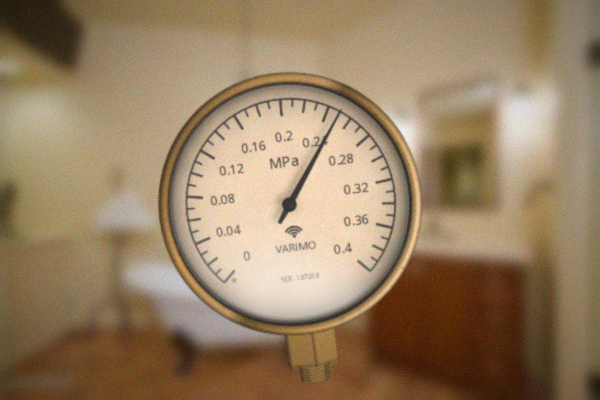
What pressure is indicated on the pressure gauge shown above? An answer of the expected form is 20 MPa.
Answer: 0.25 MPa
